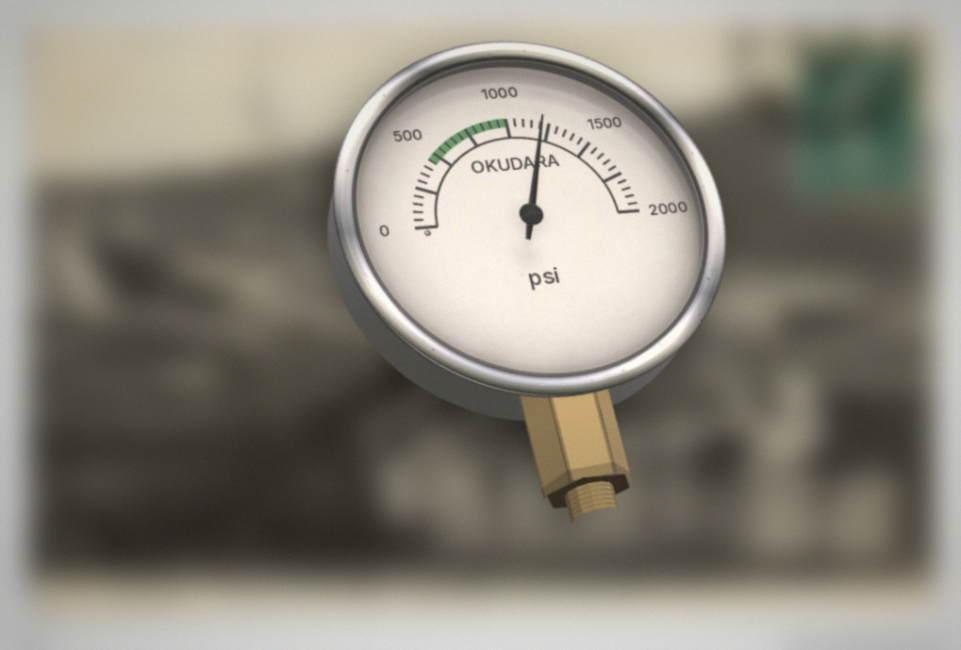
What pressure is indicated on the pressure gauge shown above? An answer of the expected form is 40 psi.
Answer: 1200 psi
